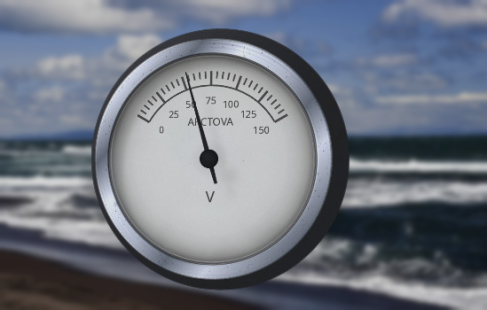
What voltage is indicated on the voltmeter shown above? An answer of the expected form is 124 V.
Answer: 55 V
